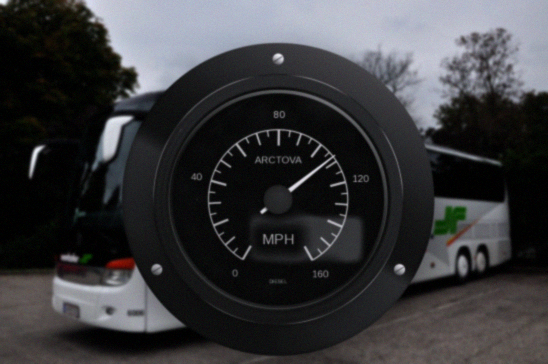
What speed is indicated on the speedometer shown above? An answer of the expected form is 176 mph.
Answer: 107.5 mph
